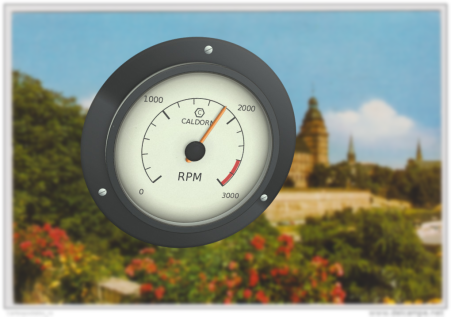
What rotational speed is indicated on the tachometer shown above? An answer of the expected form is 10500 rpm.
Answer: 1800 rpm
